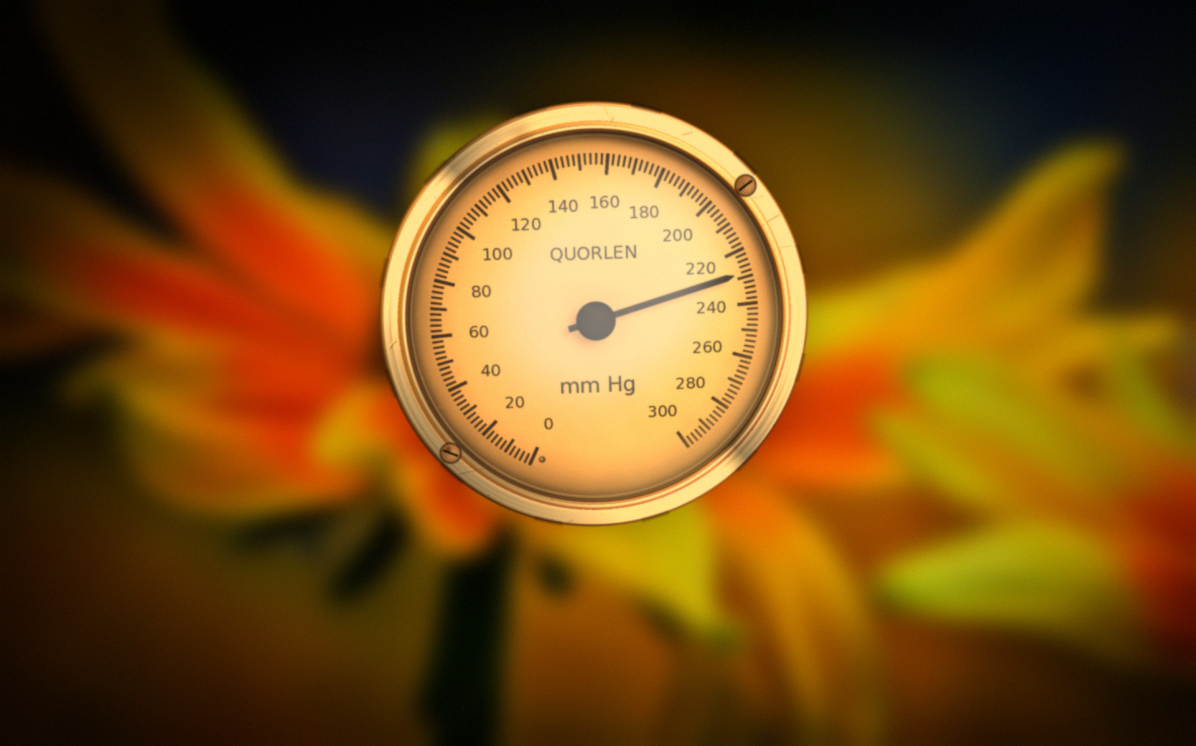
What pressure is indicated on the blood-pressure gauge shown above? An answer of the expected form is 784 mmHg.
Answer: 228 mmHg
